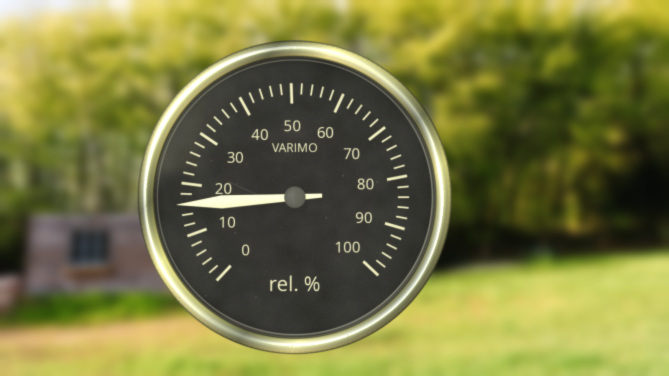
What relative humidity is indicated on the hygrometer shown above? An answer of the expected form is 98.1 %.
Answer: 16 %
